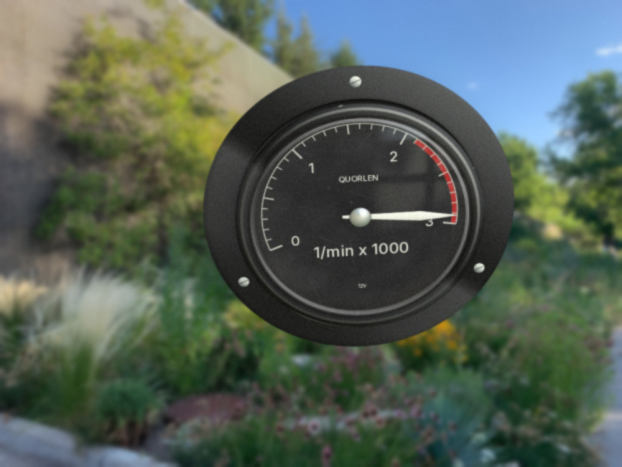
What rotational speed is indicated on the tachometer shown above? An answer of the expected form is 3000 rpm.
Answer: 2900 rpm
